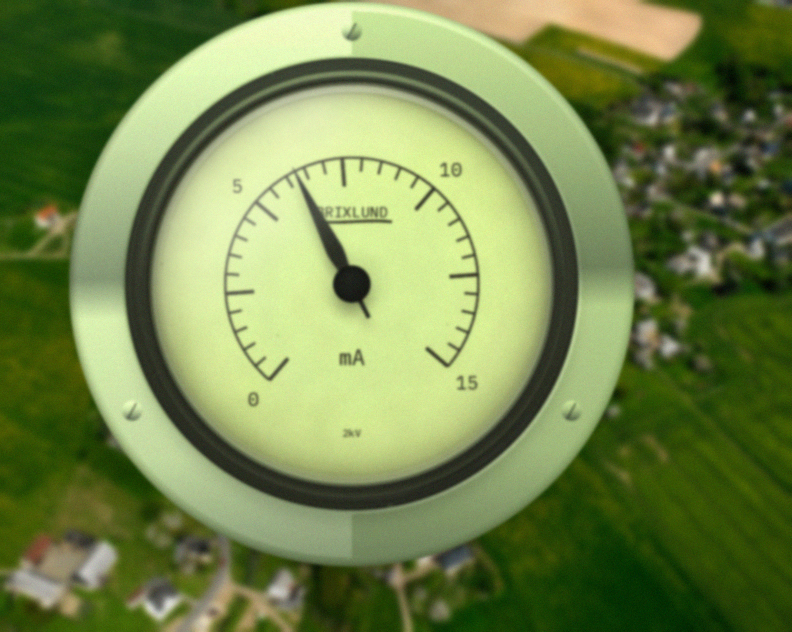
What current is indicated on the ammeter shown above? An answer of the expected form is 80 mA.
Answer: 6.25 mA
